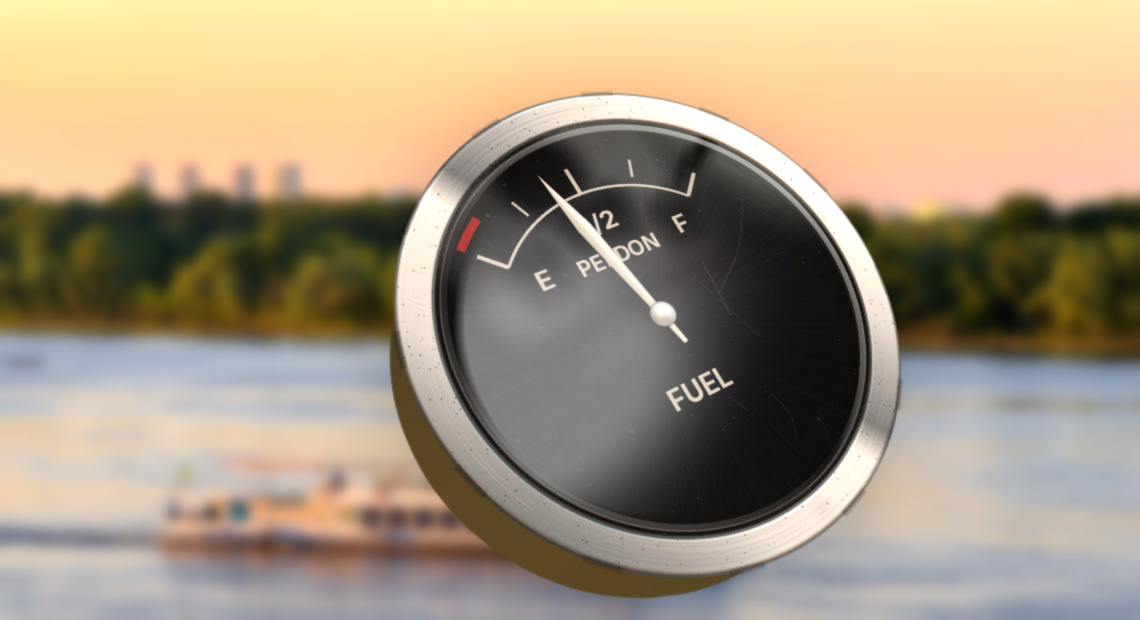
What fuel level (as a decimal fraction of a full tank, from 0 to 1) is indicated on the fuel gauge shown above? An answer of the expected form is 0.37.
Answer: 0.375
